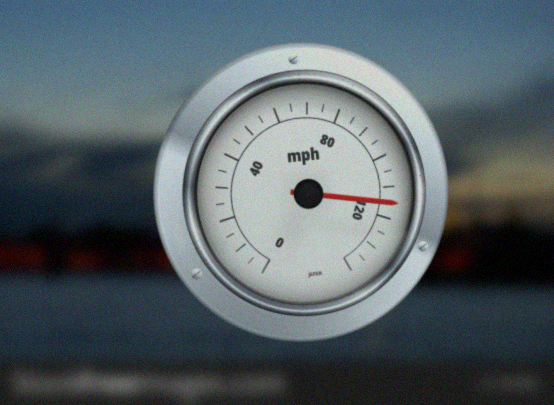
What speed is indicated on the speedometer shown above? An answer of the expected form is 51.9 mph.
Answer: 115 mph
